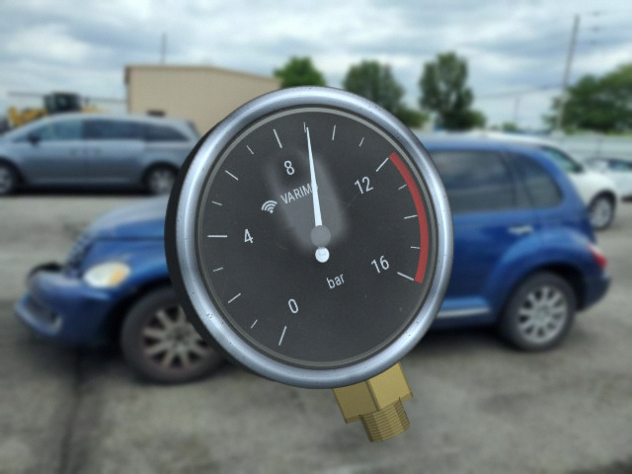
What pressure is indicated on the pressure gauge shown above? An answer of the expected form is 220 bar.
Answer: 9 bar
